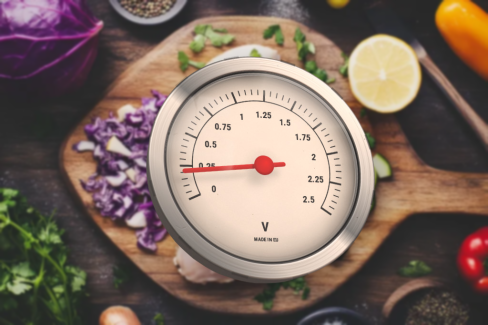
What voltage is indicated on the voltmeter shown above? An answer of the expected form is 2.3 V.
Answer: 0.2 V
